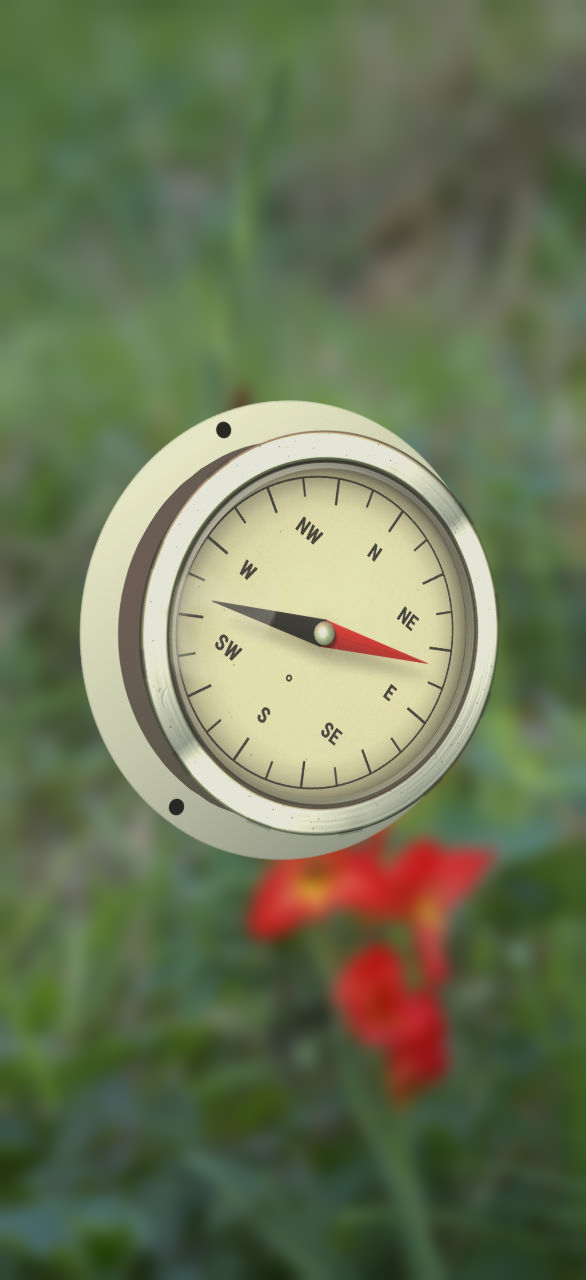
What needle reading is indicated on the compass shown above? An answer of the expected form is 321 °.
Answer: 67.5 °
